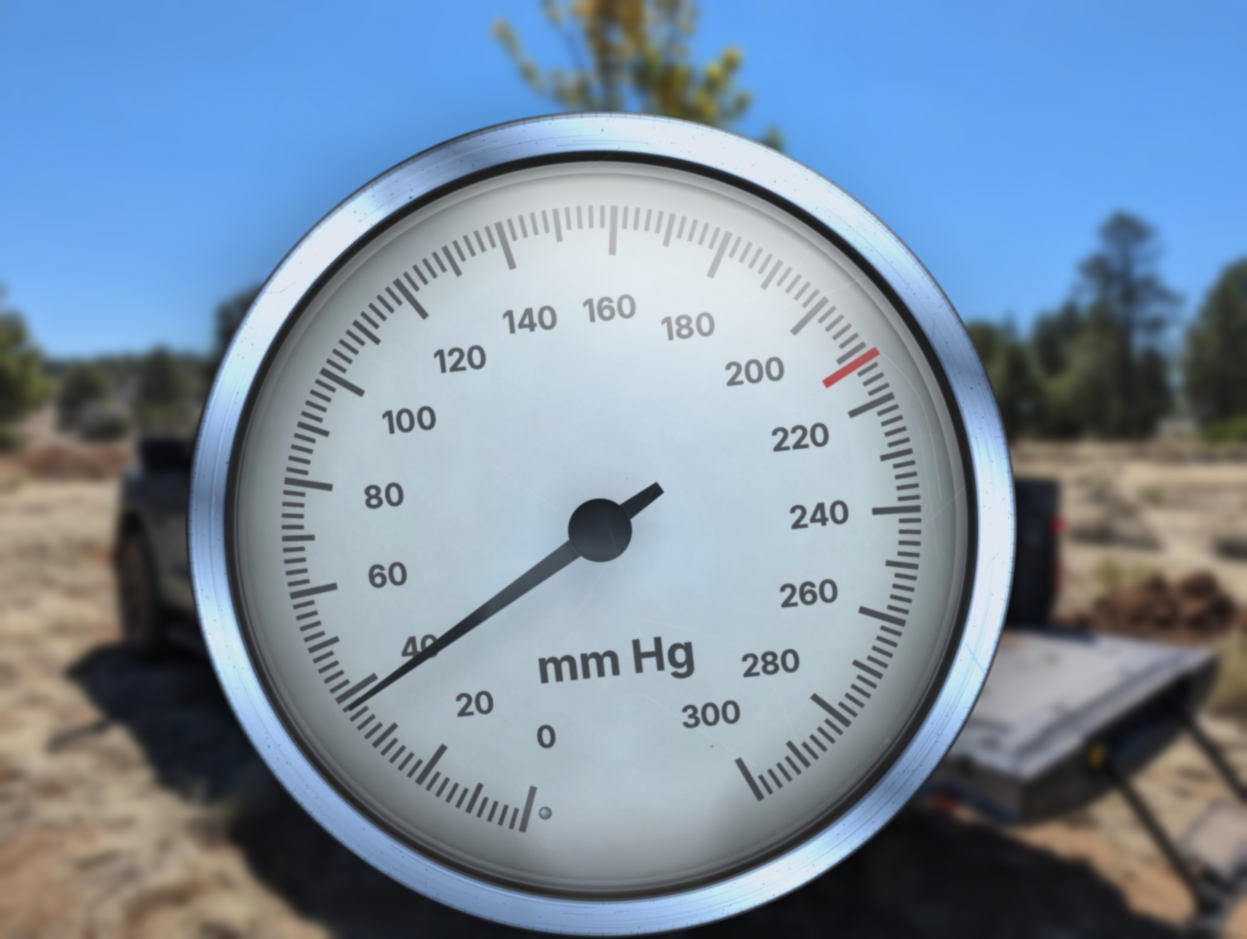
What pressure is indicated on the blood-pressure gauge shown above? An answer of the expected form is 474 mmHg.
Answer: 38 mmHg
